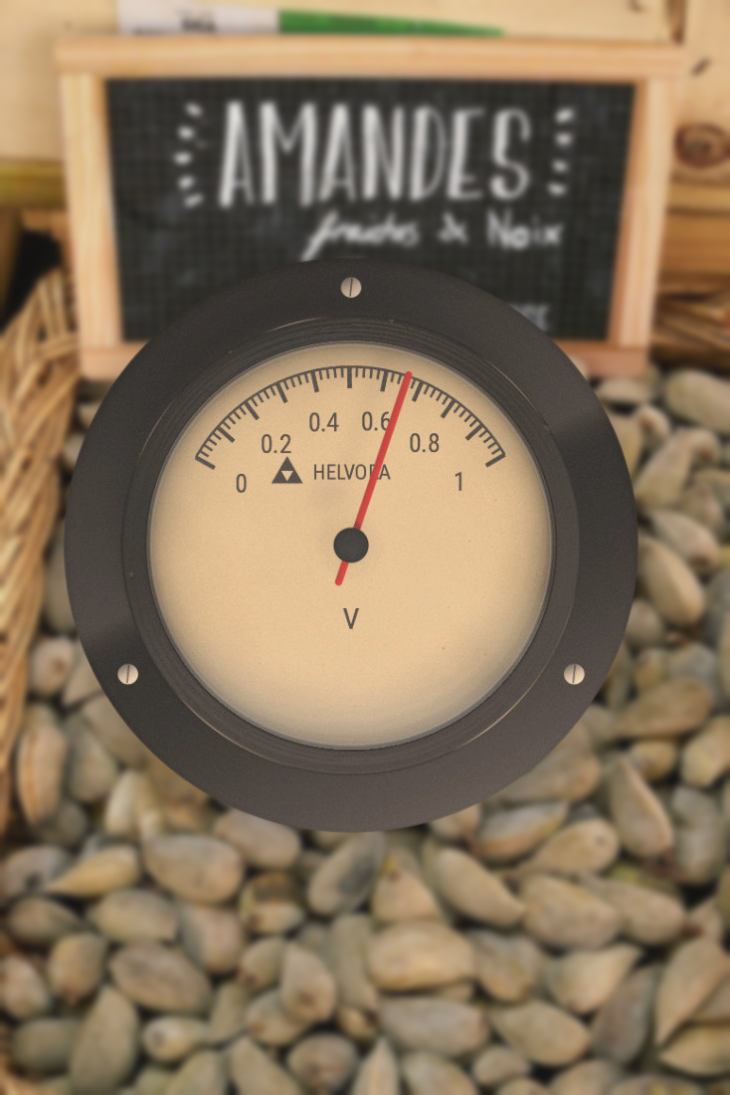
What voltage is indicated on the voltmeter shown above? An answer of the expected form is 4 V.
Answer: 0.66 V
